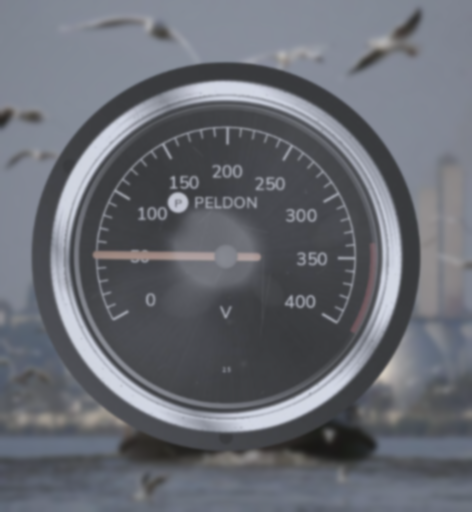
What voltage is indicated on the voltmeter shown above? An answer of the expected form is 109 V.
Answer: 50 V
